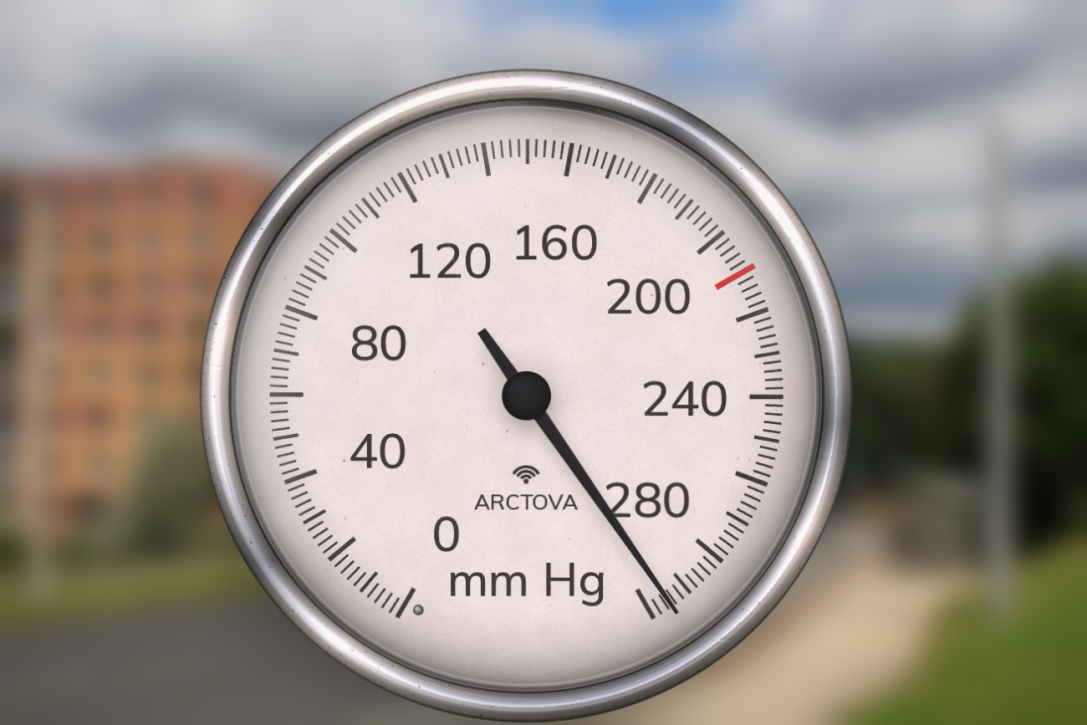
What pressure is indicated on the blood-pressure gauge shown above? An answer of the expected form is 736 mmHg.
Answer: 295 mmHg
